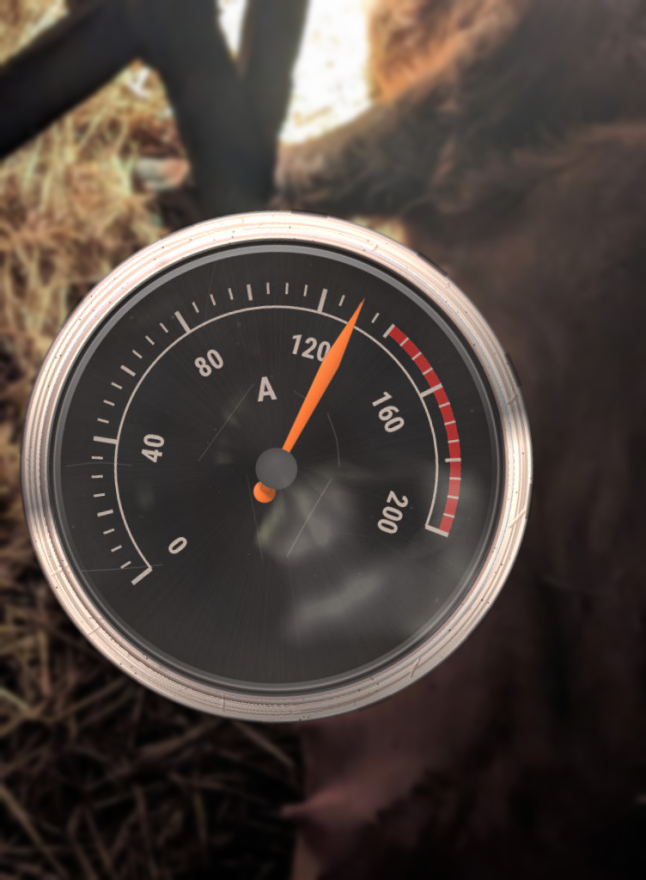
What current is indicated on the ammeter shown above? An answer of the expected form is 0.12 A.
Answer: 130 A
